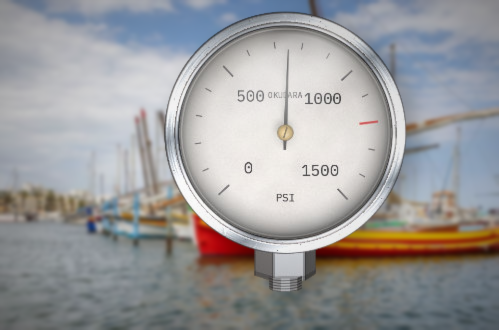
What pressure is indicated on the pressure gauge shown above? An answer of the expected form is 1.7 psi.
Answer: 750 psi
